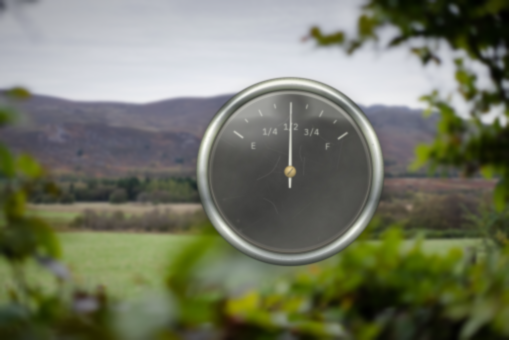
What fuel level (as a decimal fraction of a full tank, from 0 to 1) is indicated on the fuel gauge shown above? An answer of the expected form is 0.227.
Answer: 0.5
